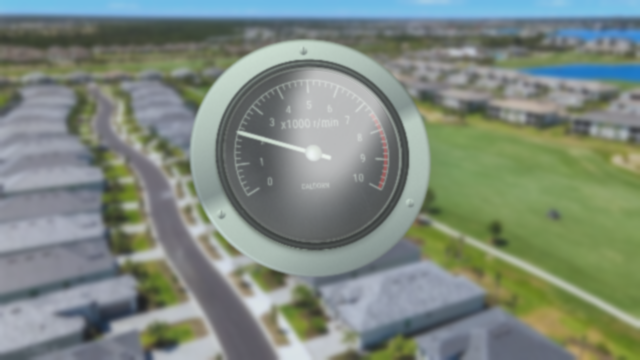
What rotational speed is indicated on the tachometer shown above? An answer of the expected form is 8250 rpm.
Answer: 2000 rpm
